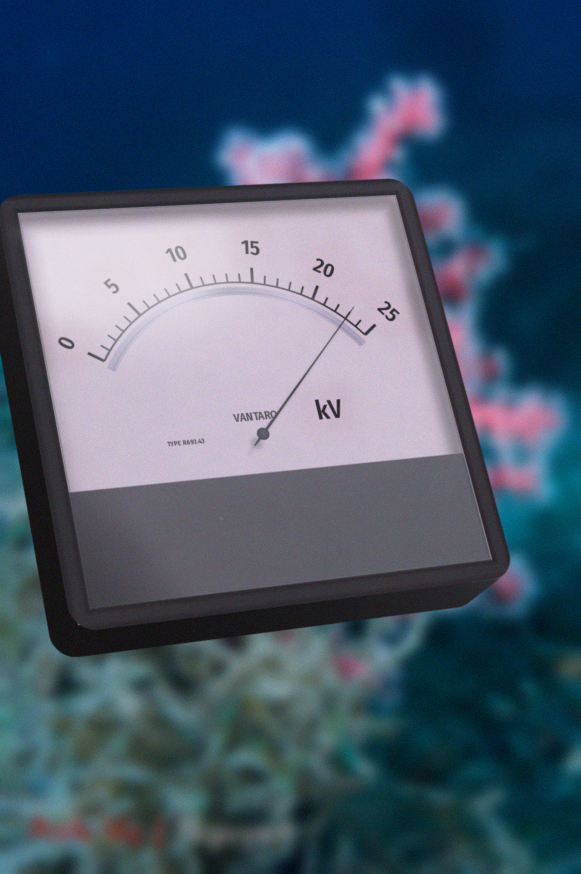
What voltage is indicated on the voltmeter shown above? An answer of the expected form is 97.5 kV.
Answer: 23 kV
